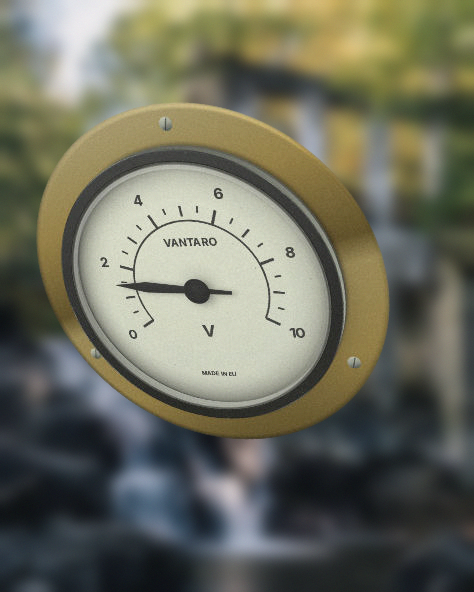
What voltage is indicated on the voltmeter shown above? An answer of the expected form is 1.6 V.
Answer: 1.5 V
